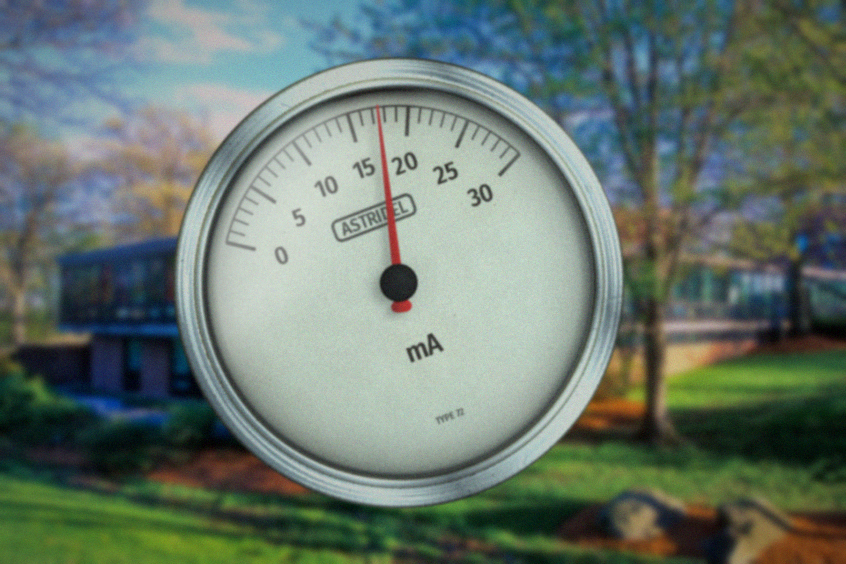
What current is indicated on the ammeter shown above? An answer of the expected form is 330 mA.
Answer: 17.5 mA
